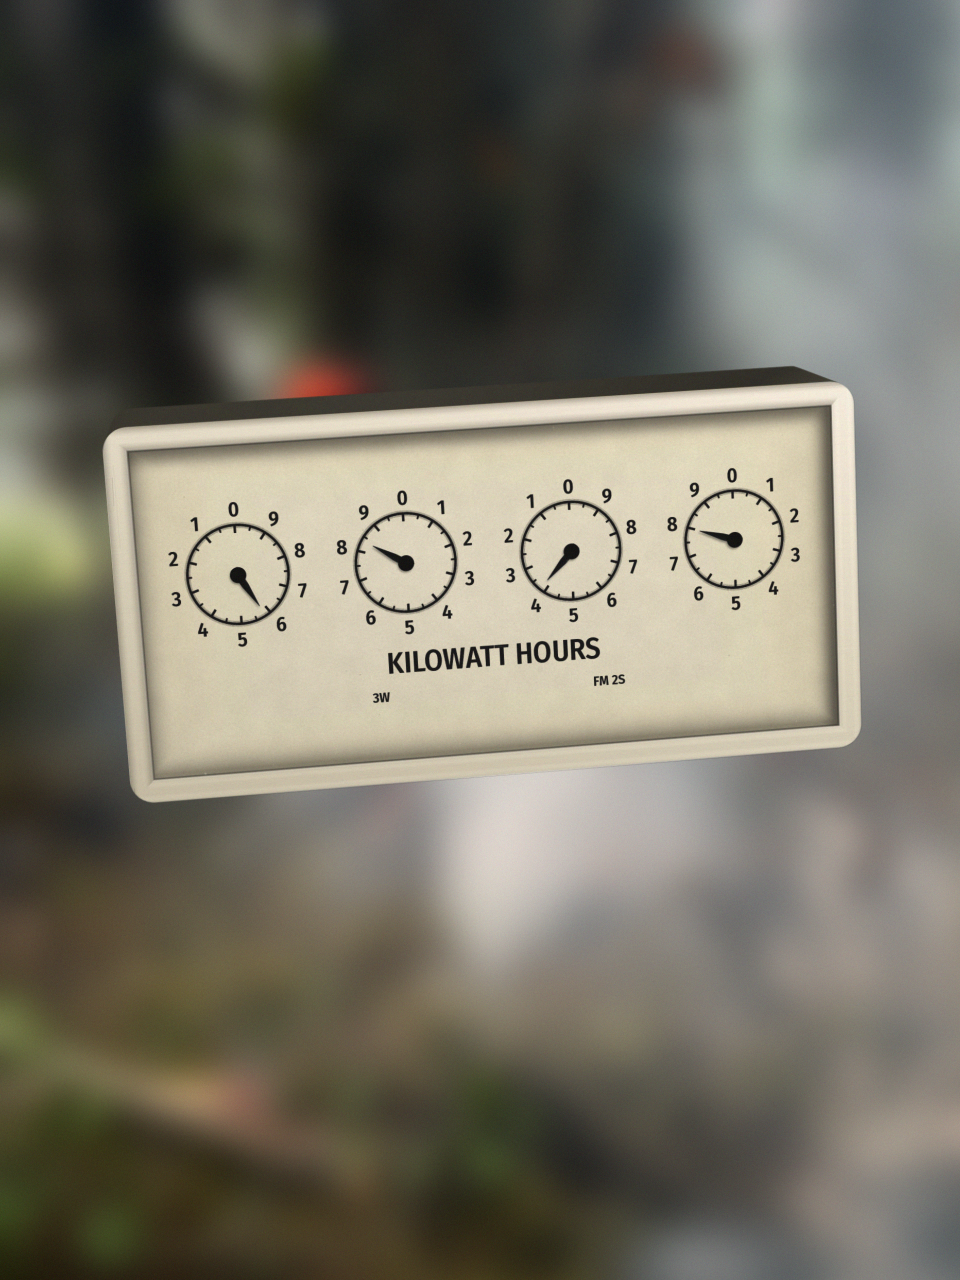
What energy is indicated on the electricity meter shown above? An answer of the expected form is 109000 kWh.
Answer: 5838 kWh
